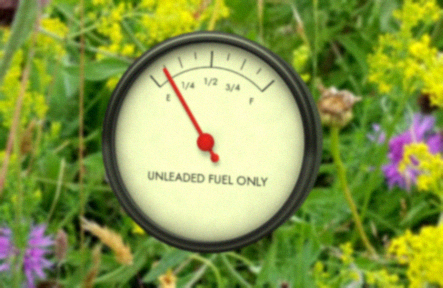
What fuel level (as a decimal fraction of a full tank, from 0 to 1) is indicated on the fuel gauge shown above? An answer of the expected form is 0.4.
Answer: 0.125
